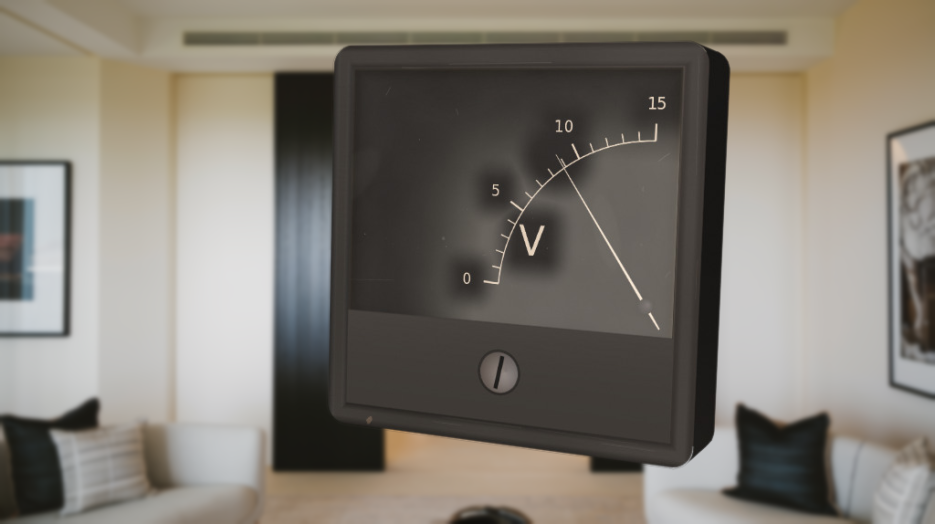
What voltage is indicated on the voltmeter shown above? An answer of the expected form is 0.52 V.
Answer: 9 V
